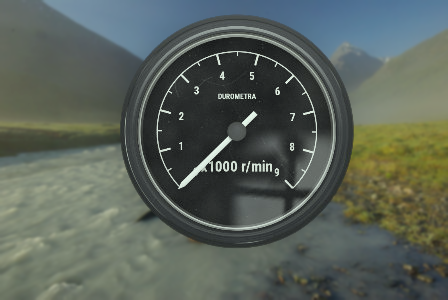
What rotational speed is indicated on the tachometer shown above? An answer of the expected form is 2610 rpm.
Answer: 0 rpm
